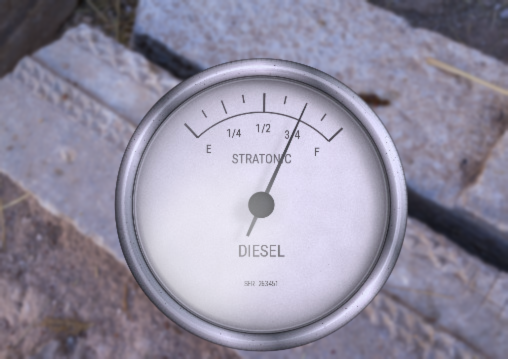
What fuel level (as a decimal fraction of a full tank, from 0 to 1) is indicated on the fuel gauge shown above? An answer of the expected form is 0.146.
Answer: 0.75
